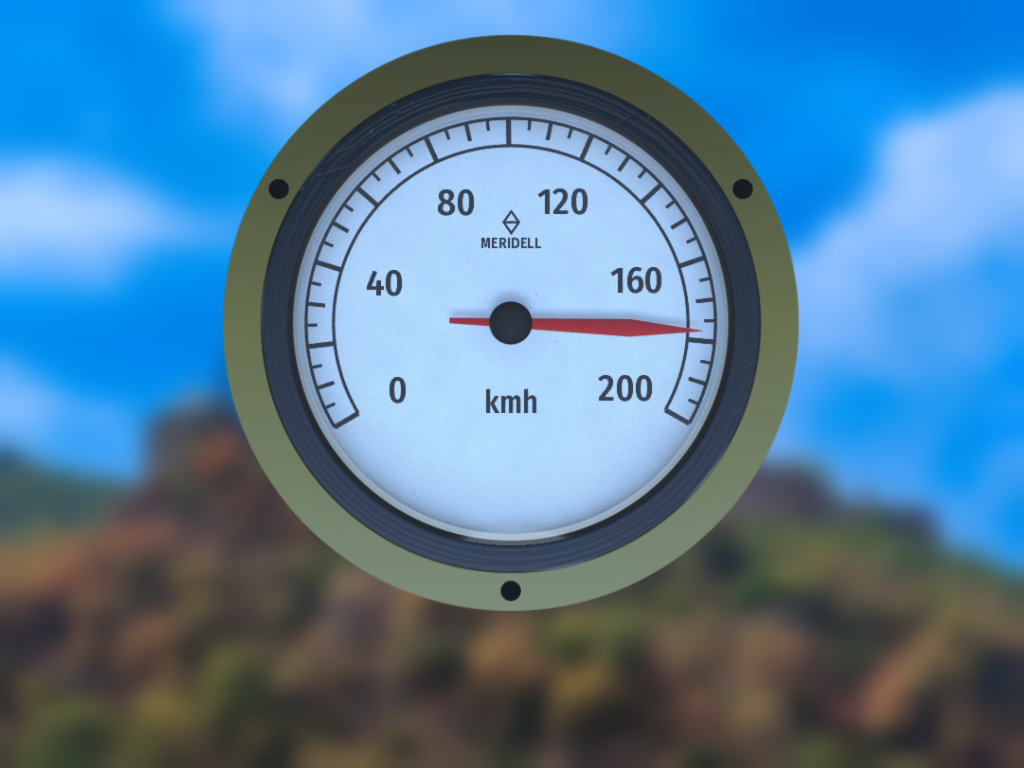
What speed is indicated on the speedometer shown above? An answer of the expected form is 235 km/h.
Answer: 177.5 km/h
